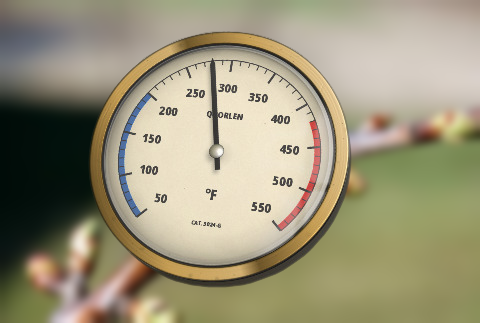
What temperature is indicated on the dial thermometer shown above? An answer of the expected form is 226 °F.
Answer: 280 °F
